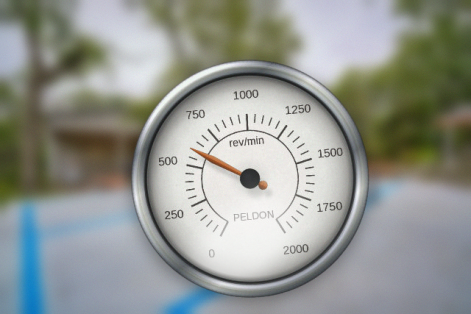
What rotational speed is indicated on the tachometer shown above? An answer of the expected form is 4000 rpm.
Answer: 600 rpm
